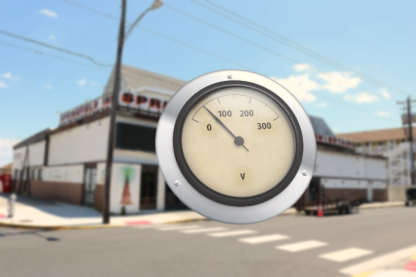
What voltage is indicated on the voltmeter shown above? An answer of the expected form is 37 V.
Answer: 50 V
